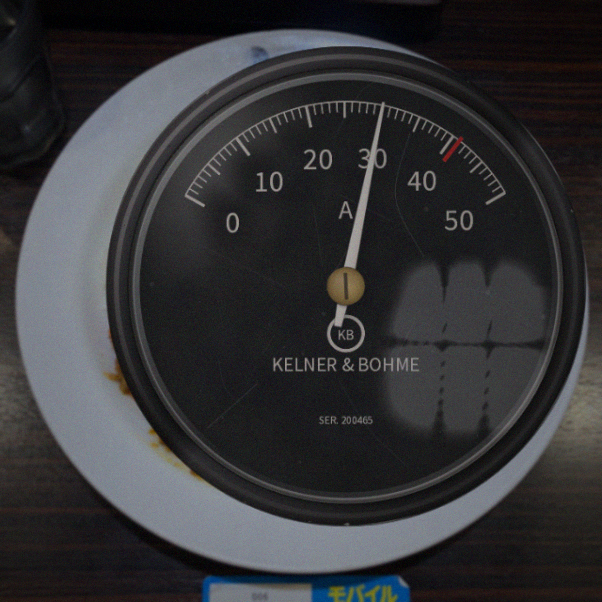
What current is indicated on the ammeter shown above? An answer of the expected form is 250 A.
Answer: 30 A
